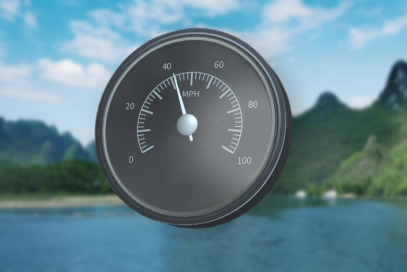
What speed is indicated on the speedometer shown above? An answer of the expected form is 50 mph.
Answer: 42 mph
